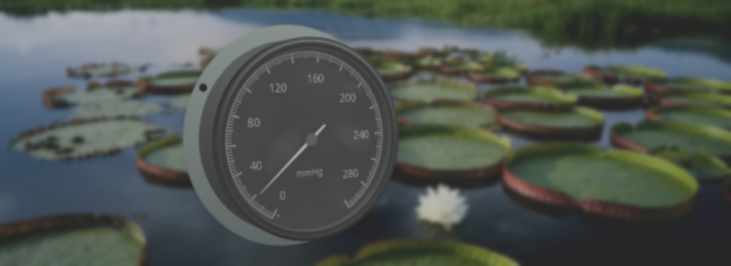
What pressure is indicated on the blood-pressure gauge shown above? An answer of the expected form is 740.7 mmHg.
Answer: 20 mmHg
